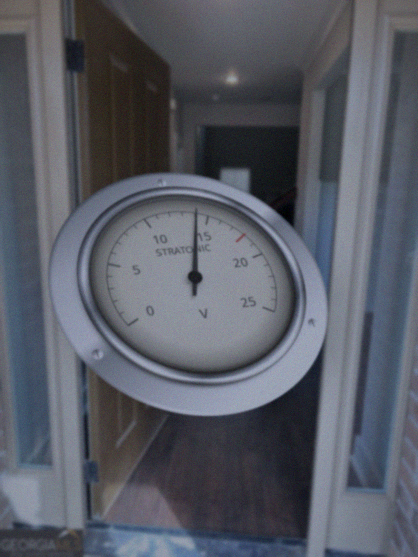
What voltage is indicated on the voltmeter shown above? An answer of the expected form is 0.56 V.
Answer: 14 V
